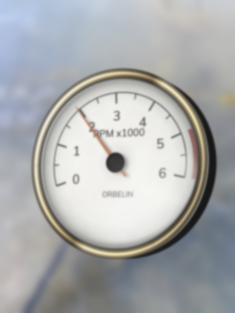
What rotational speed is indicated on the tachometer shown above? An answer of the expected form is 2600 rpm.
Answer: 2000 rpm
